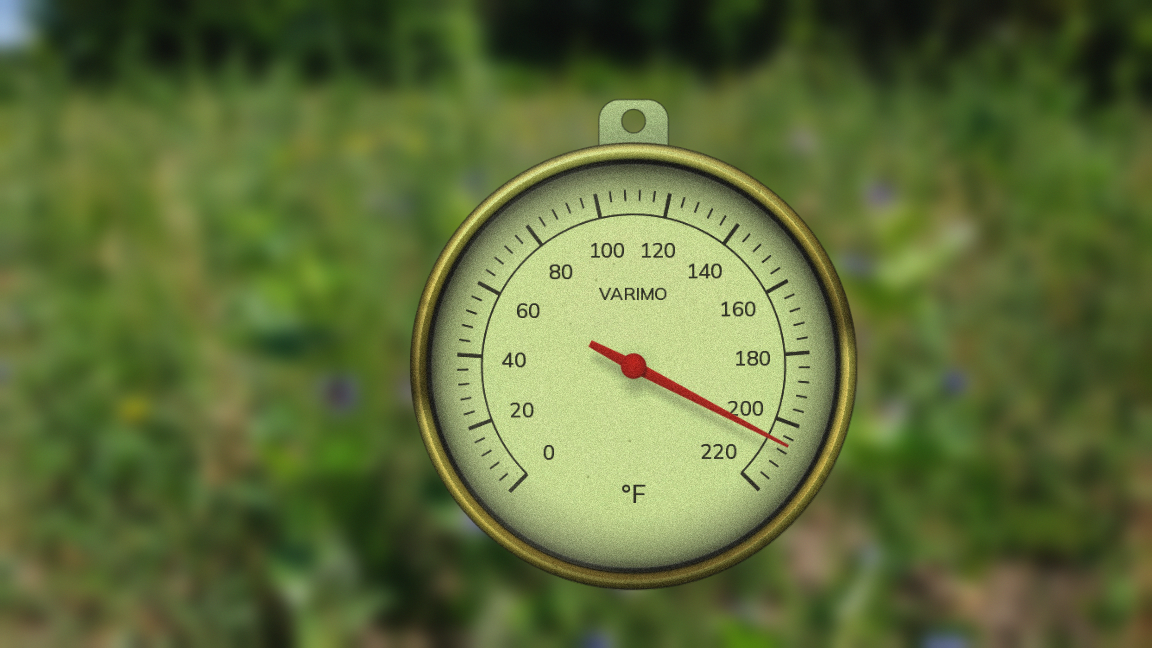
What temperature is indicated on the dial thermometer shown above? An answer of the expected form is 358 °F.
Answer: 206 °F
